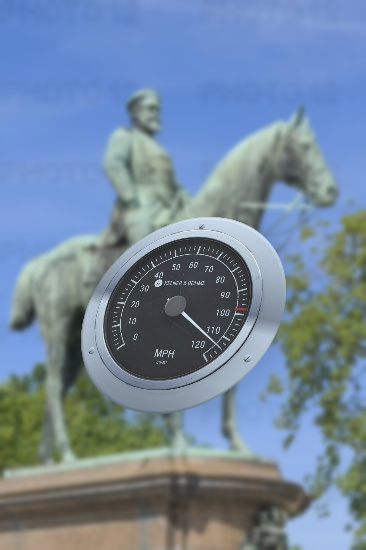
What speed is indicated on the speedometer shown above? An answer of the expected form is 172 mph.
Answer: 114 mph
